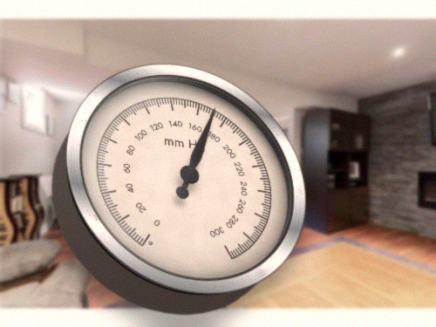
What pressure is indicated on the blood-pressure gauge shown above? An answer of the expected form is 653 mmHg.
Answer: 170 mmHg
